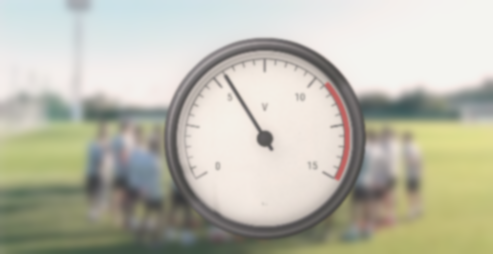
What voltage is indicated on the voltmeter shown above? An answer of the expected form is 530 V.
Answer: 5.5 V
